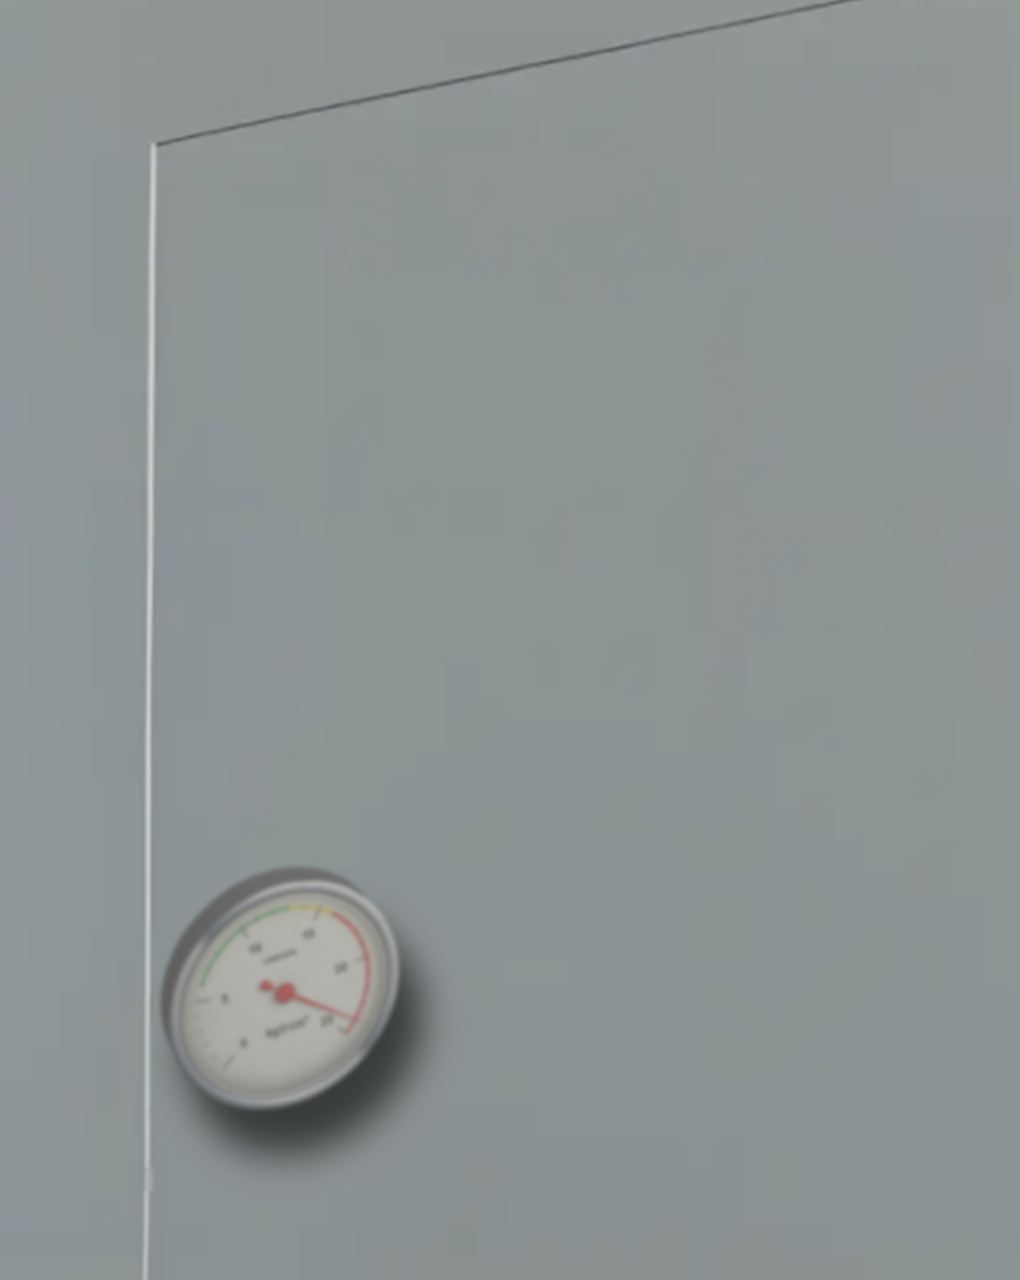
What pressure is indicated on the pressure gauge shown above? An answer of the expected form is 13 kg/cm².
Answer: 24 kg/cm²
